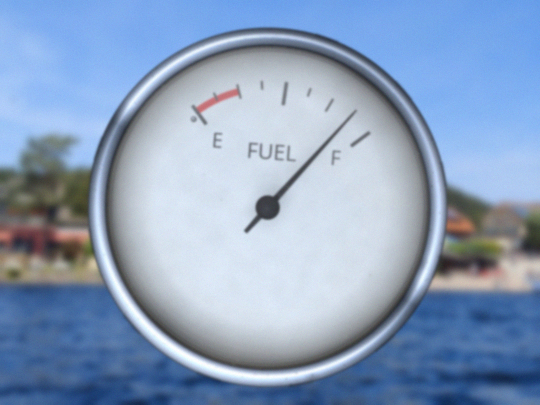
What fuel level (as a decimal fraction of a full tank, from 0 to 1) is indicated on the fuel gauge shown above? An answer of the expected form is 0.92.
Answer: 0.875
